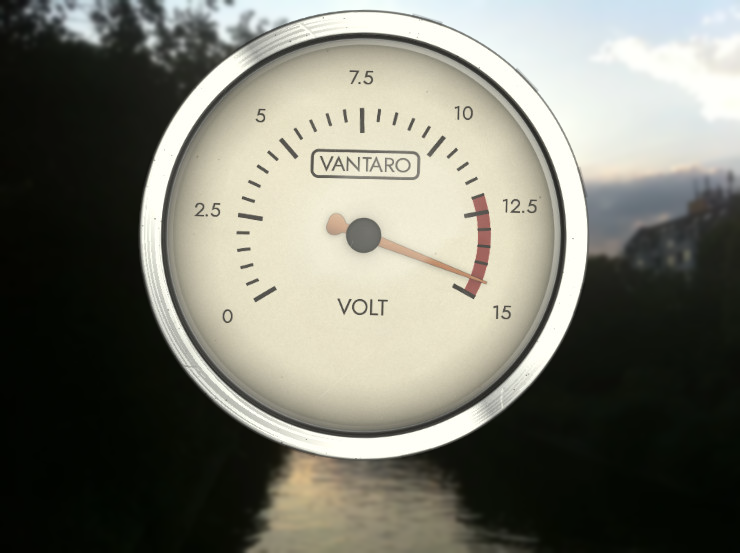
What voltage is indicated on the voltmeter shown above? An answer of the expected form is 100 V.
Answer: 14.5 V
